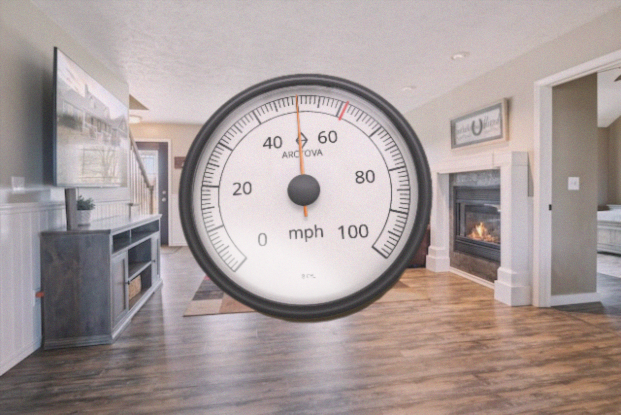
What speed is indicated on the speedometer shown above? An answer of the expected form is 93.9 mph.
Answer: 50 mph
